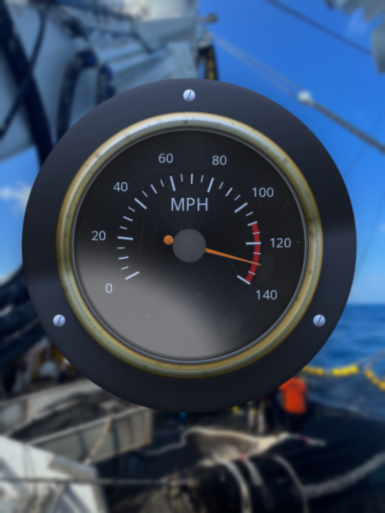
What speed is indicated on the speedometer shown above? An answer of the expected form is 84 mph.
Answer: 130 mph
